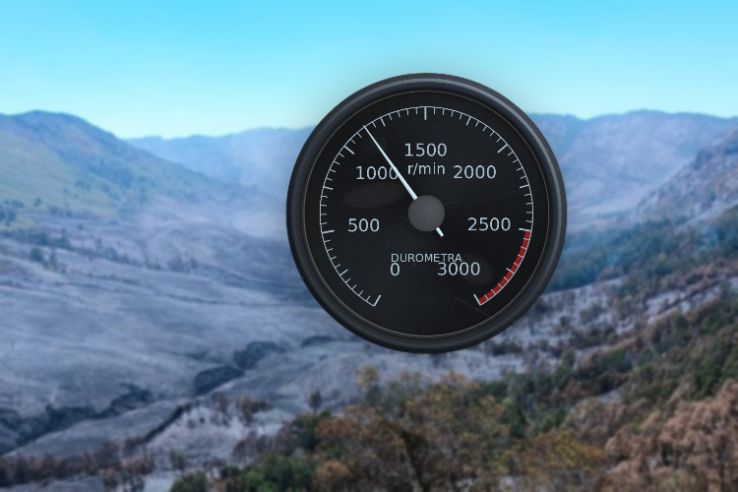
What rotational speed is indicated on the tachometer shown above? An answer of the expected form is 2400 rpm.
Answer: 1150 rpm
